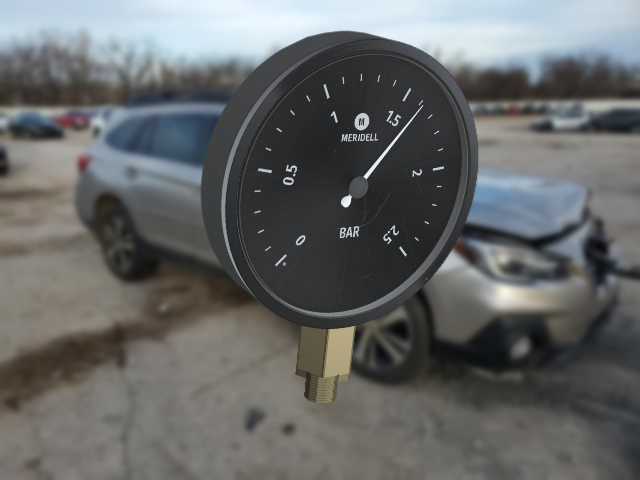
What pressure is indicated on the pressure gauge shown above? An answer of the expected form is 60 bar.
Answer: 1.6 bar
